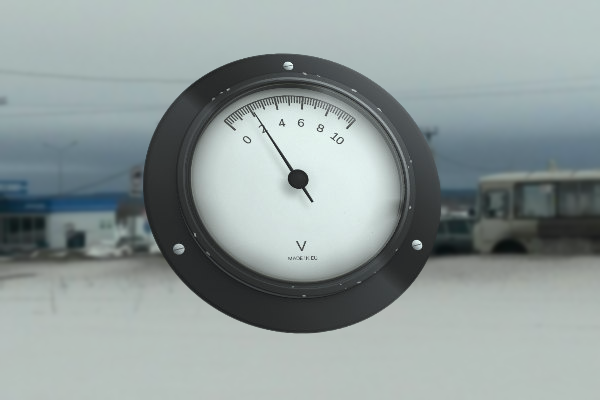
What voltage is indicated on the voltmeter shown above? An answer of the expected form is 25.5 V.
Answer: 2 V
